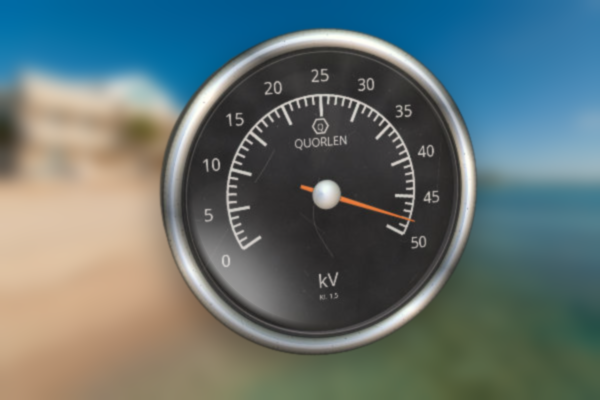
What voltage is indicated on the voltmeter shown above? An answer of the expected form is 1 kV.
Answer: 48 kV
